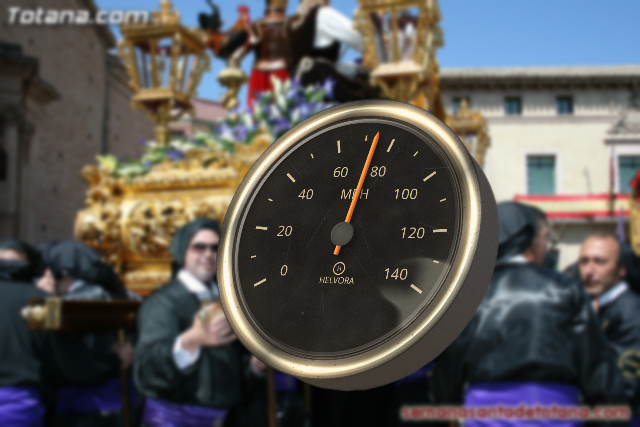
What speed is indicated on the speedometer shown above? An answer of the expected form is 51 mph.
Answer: 75 mph
